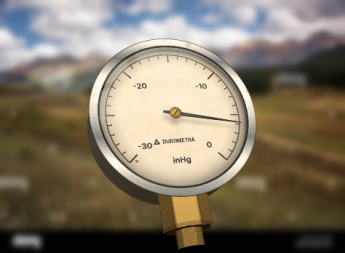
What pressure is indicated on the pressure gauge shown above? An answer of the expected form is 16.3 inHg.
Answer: -4 inHg
